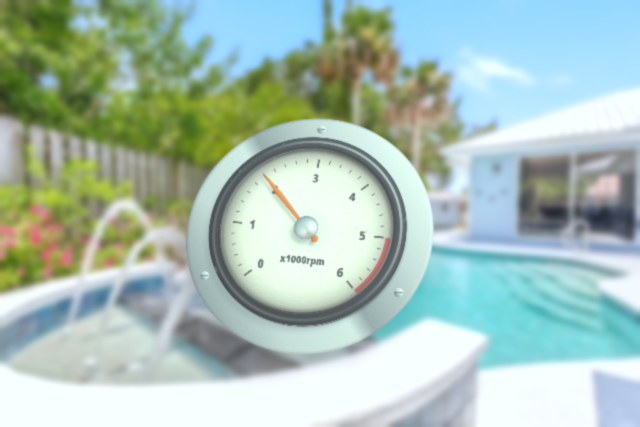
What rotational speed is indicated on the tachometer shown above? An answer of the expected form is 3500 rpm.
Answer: 2000 rpm
